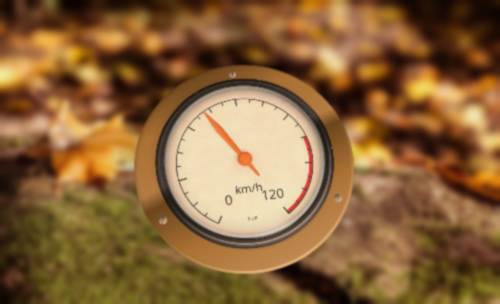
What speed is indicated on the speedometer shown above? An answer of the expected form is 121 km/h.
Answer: 47.5 km/h
